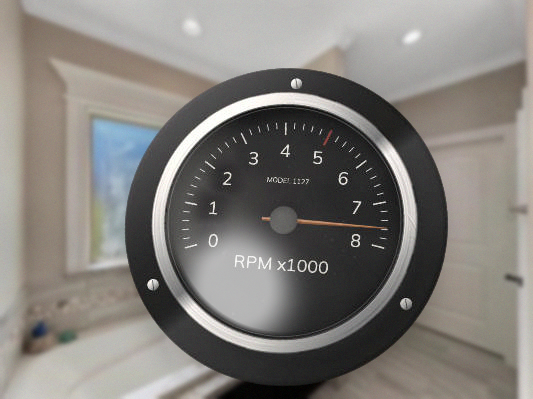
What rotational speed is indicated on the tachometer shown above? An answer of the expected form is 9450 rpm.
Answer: 7600 rpm
